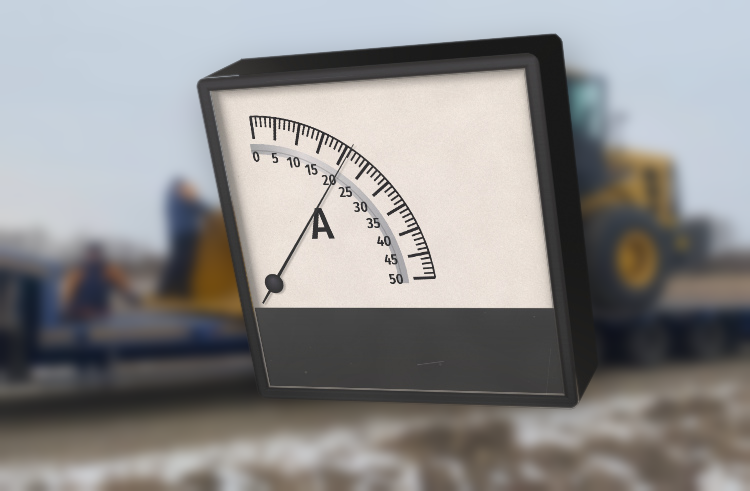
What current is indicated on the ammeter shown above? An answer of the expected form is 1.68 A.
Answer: 21 A
